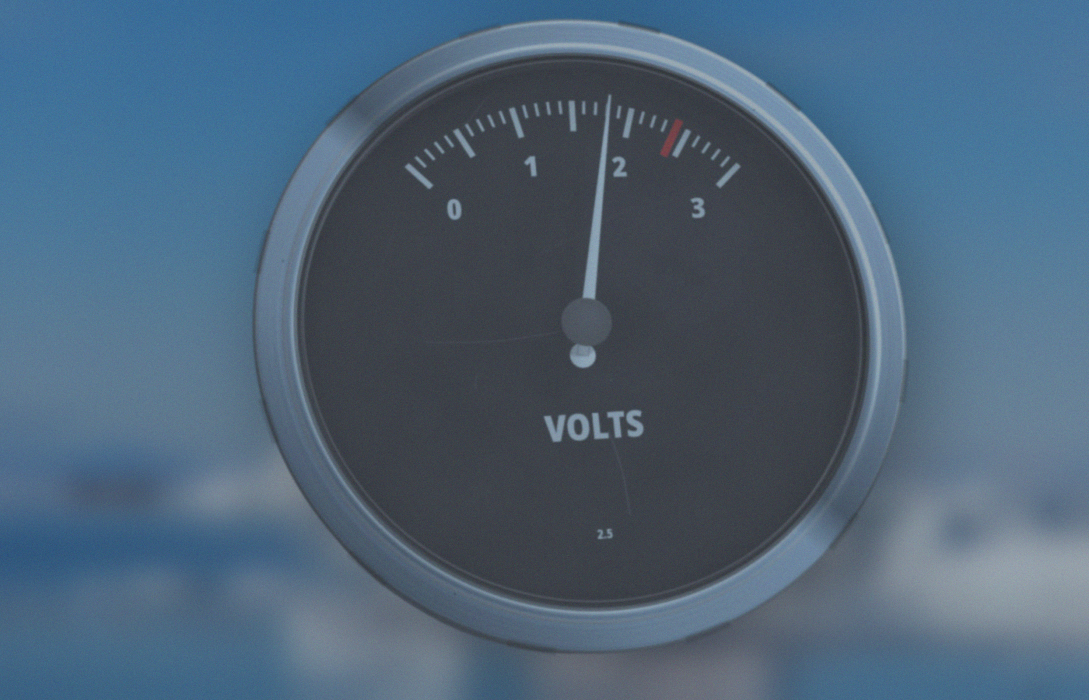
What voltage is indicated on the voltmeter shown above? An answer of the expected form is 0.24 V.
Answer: 1.8 V
